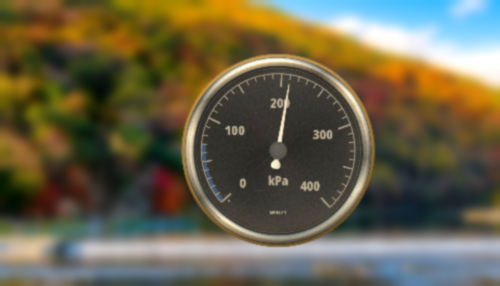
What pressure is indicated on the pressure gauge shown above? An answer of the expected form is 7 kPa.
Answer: 210 kPa
